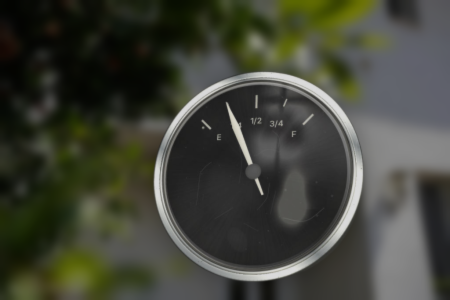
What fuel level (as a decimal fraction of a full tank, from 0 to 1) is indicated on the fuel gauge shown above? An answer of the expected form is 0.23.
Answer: 0.25
